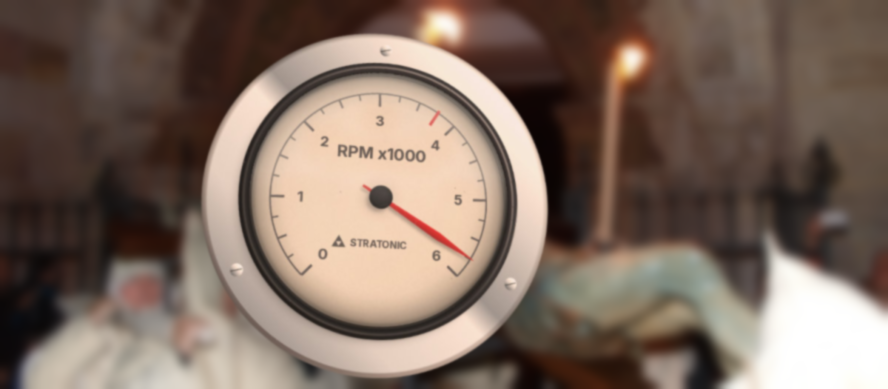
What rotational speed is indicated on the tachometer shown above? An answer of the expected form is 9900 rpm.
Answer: 5750 rpm
